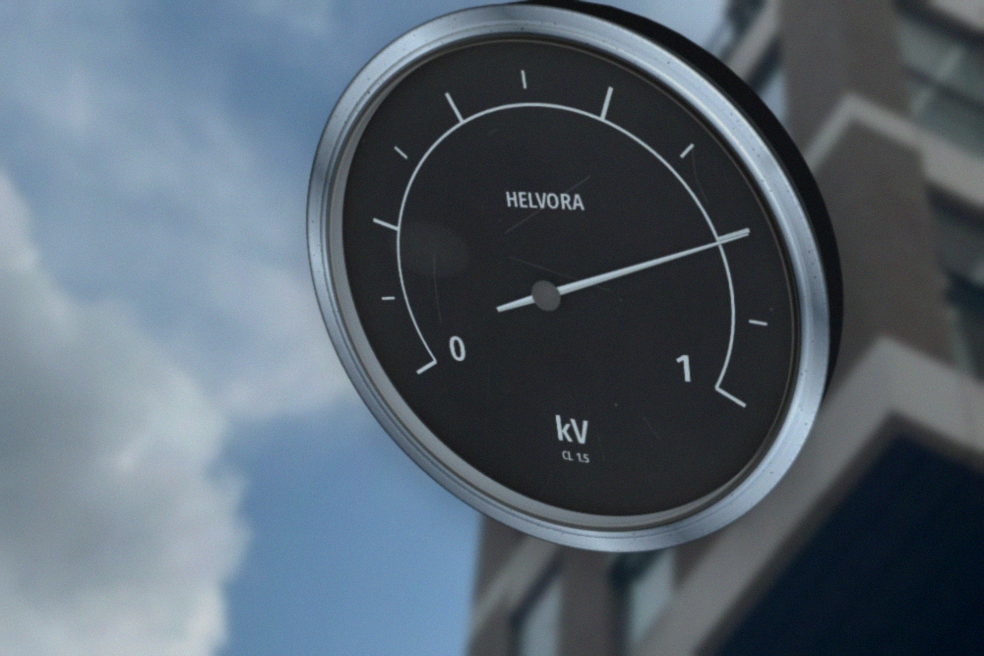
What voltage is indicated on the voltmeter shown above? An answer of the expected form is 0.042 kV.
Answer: 0.8 kV
